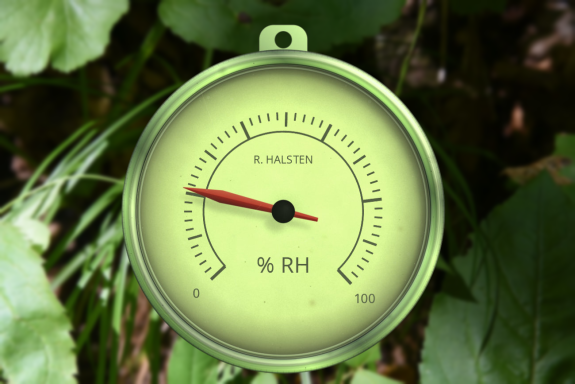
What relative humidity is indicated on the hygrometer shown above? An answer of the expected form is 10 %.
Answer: 21 %
